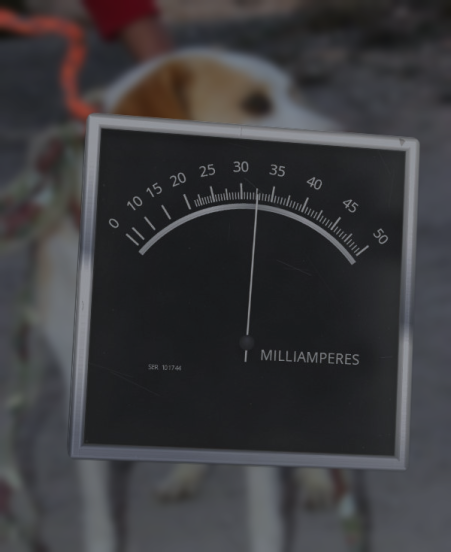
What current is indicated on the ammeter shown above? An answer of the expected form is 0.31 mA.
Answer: 32.5 mA
